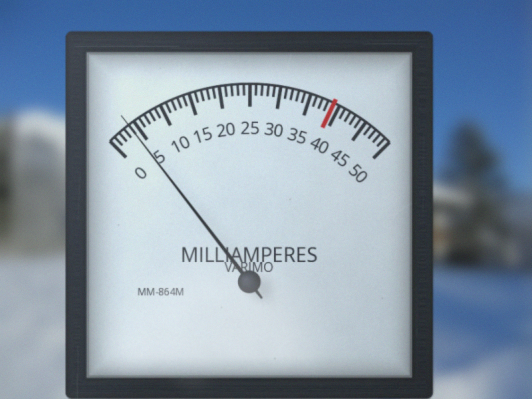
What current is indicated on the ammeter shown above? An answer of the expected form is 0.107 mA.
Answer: 4 mA
